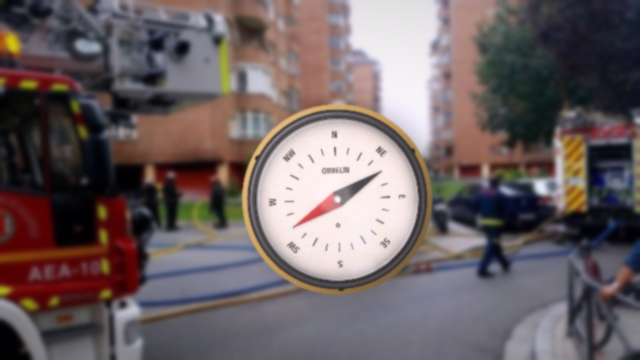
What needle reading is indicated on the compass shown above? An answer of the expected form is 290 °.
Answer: 240 °
